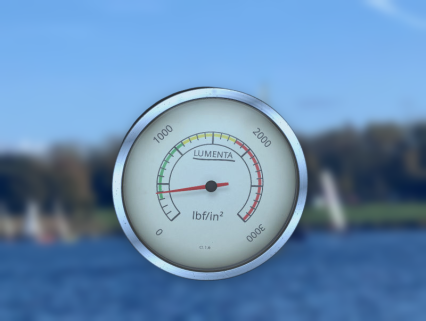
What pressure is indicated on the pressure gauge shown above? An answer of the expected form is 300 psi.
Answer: 400 psi
